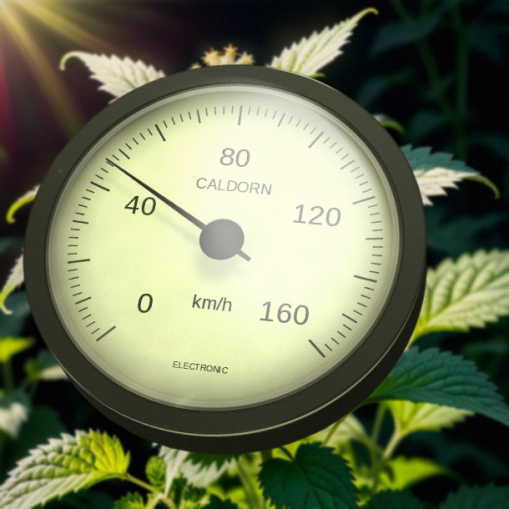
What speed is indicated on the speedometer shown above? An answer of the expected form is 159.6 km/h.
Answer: 46 km/h
